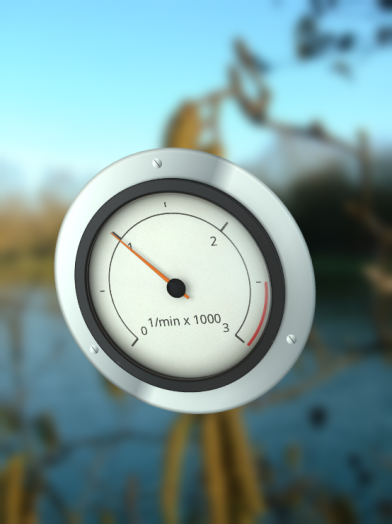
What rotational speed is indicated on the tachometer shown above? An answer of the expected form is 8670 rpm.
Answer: 1000 rpm
